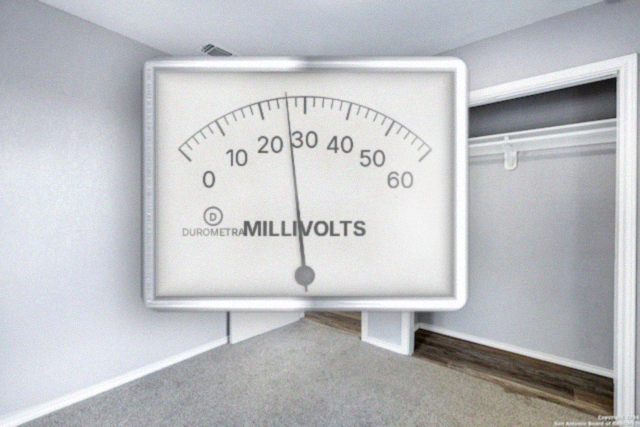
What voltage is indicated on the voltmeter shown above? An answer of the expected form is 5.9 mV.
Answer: 26 mV
